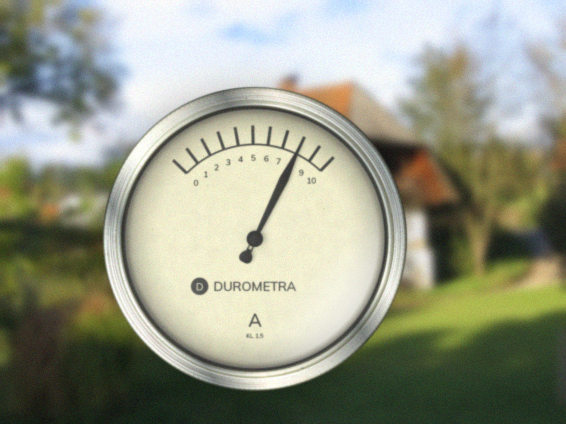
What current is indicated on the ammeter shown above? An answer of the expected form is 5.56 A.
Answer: 8 A
